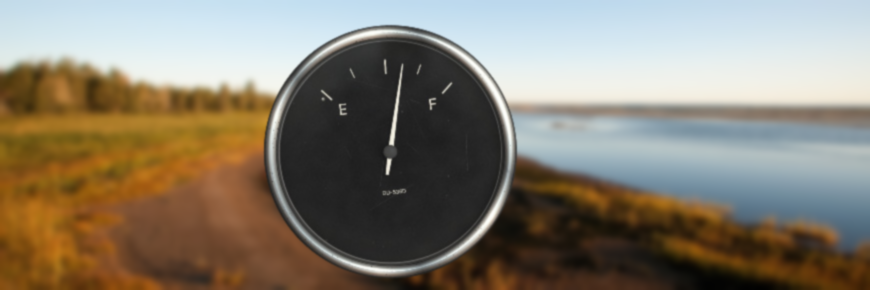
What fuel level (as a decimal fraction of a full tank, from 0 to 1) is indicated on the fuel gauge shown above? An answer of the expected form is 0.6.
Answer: 0.625
